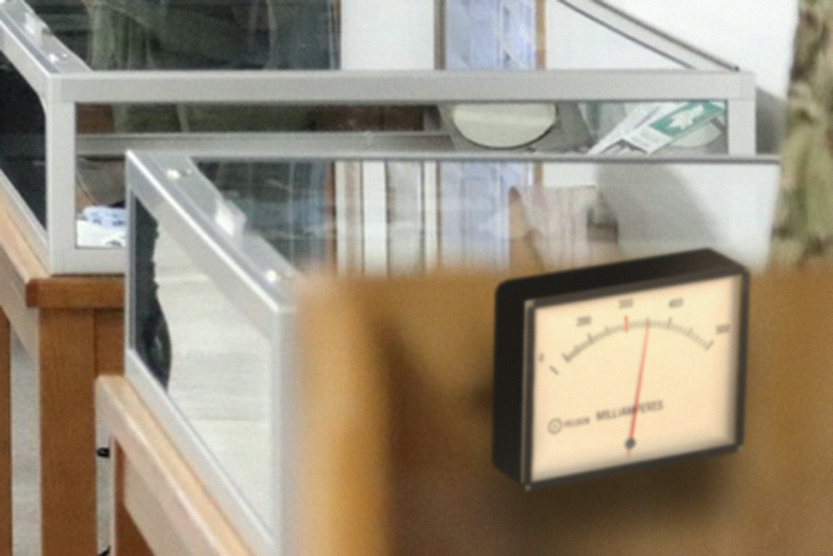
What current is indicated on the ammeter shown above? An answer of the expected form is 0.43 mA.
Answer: 350 mA
